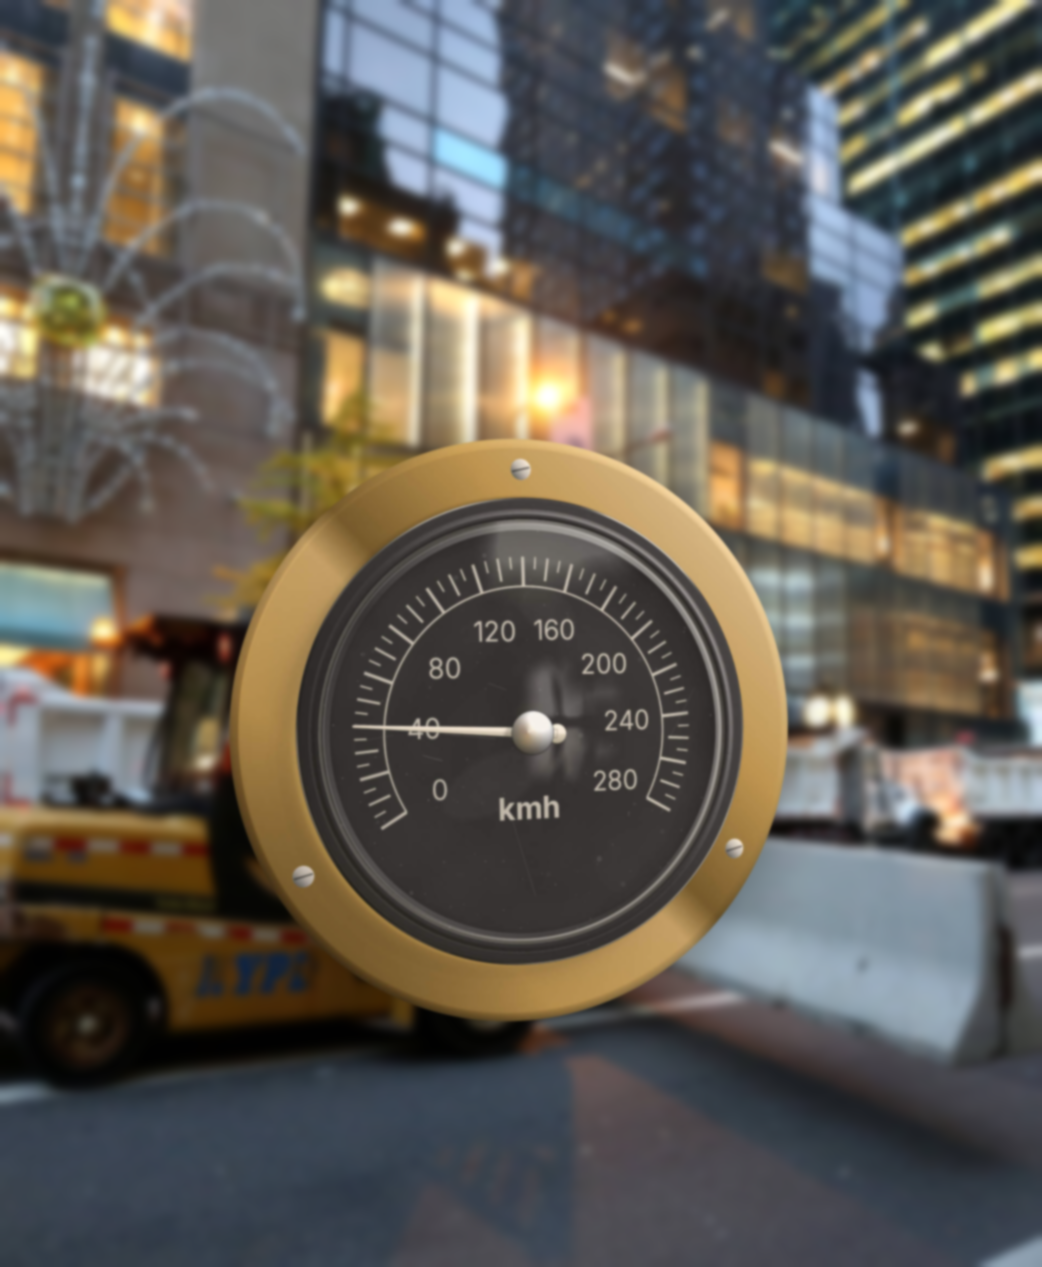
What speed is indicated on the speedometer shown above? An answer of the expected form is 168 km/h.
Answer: 40 km/h
